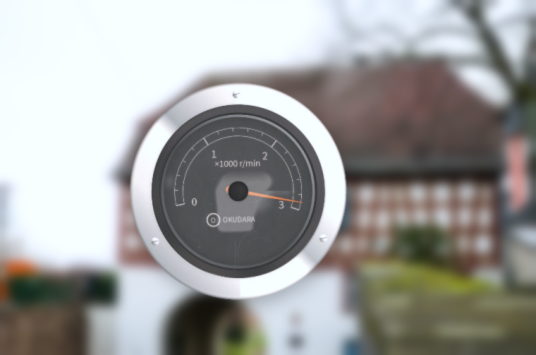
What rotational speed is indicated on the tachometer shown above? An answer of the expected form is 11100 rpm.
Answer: 2900 rpm
